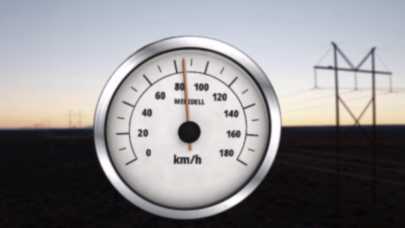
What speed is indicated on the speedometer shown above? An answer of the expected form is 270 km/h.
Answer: 85 km/h
